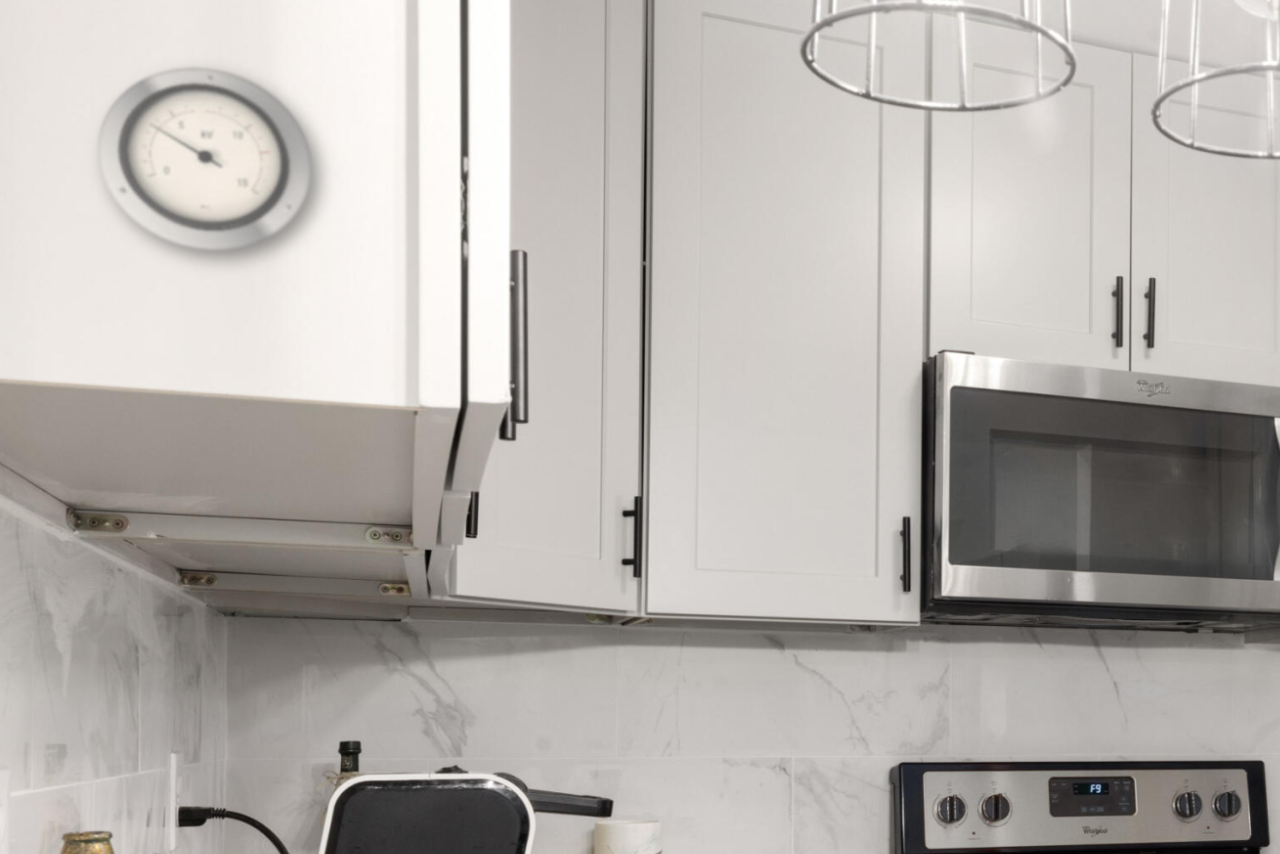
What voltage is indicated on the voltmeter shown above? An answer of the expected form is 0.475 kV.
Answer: 3.5 kV
